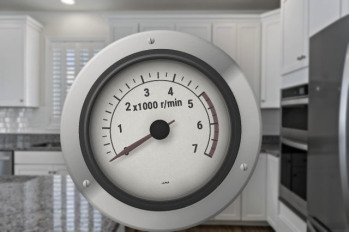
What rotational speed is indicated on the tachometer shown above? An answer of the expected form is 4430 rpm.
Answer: 0 rpm
